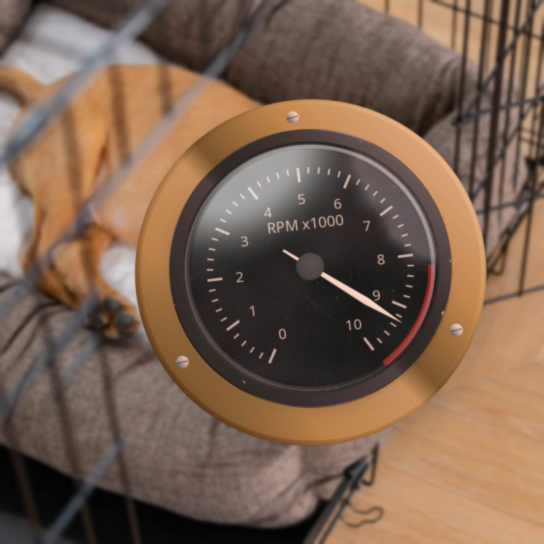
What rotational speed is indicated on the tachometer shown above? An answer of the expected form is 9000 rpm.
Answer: 9300 rpm
